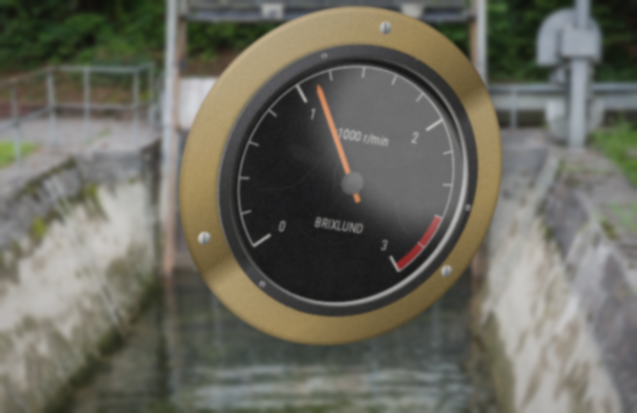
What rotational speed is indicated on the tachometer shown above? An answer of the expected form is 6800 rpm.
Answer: 1100 rpm
